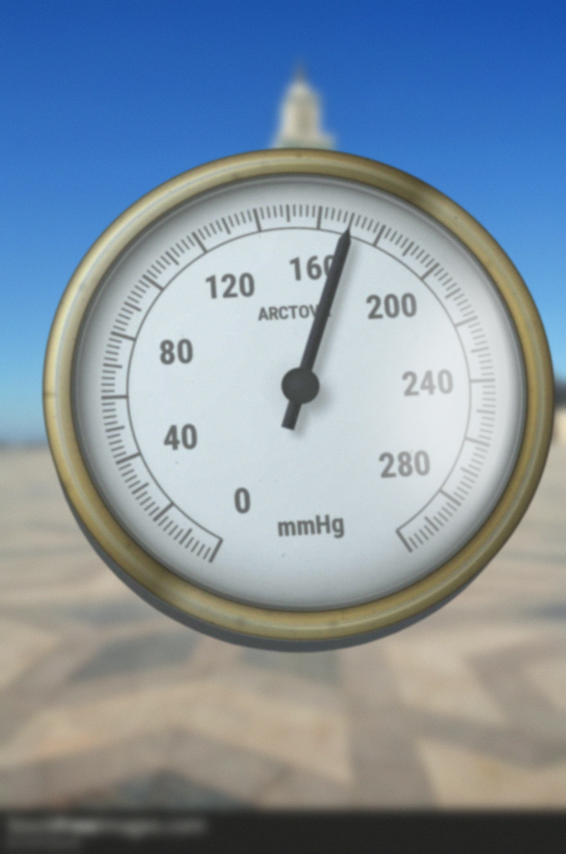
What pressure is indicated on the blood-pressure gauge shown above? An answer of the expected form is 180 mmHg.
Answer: 170 mmHg
